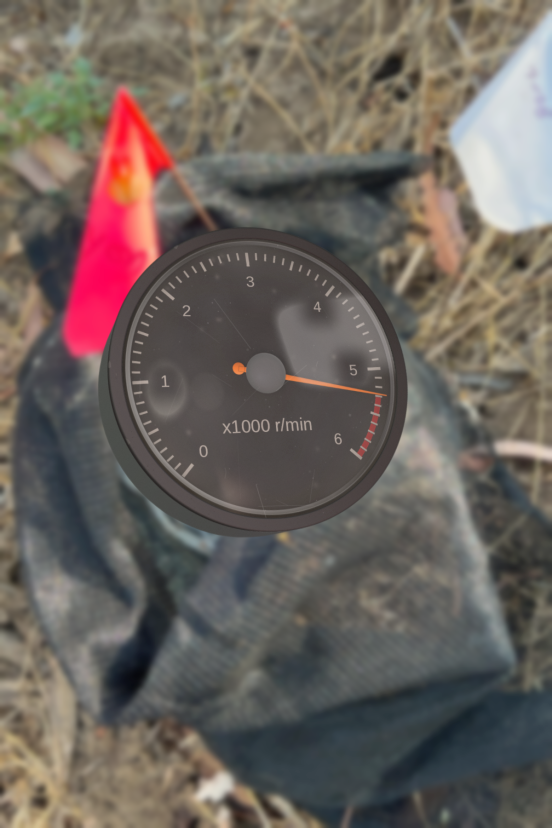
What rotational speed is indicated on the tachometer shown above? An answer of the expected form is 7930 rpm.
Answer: 5300 rpm
